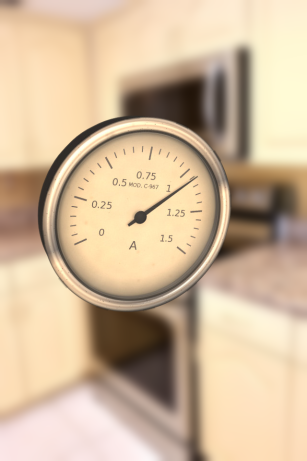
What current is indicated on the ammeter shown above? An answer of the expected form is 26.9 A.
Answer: 1.05 A
